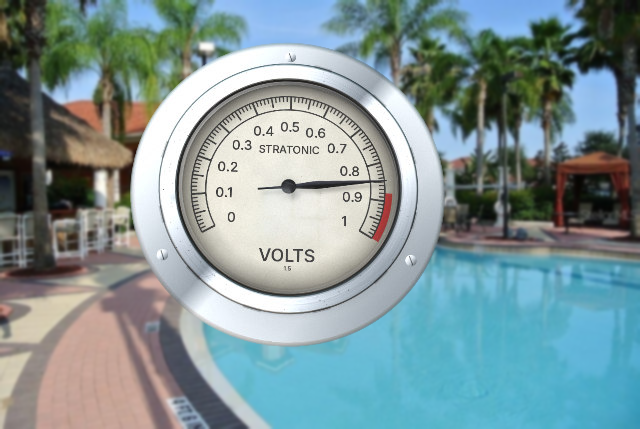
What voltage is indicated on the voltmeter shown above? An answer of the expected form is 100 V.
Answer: 0.85 V
